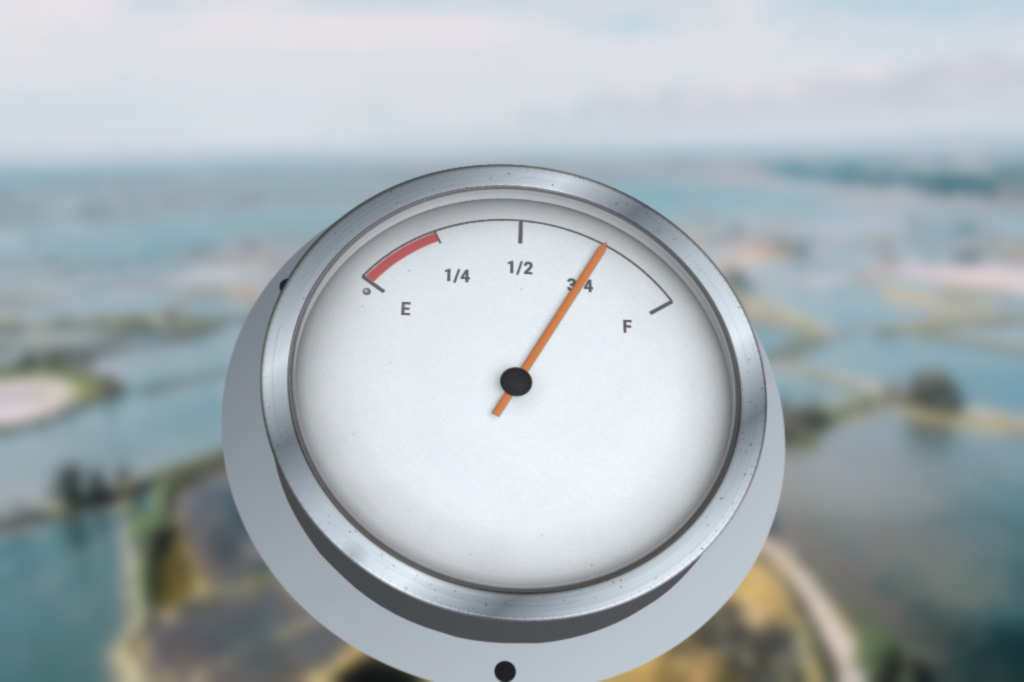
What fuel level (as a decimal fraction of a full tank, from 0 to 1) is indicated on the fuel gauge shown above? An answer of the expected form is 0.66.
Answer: 0.75
